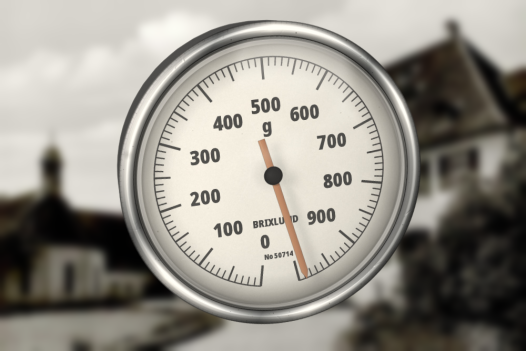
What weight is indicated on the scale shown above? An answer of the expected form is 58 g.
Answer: 990 g
